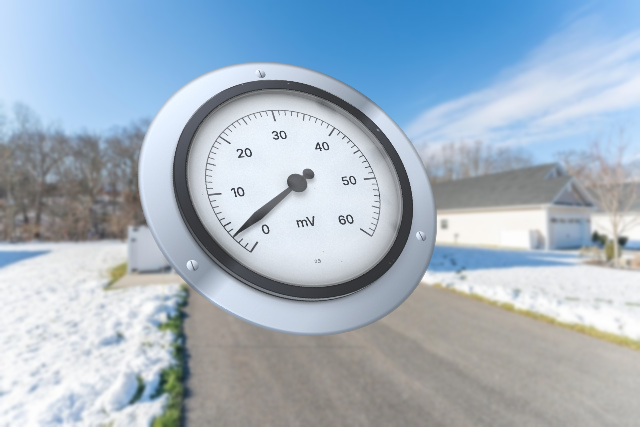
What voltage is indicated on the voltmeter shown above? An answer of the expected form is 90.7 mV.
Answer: 3 mV
